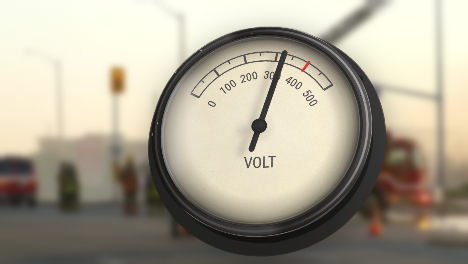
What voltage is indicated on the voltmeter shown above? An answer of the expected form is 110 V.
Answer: 325 V
